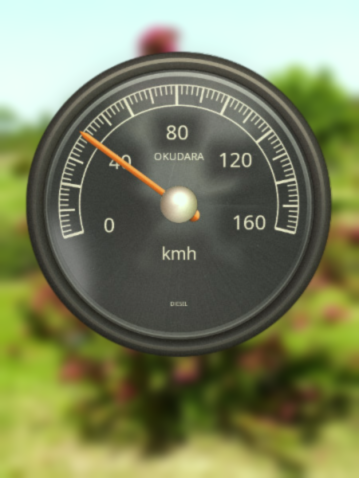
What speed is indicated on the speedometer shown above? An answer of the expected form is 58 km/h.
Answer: 40 km/h
